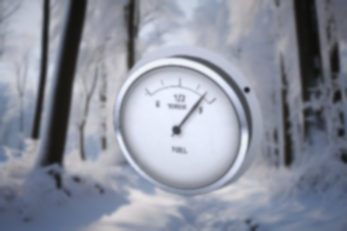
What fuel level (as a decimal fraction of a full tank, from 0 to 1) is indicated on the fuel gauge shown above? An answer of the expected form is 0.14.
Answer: 0.875
